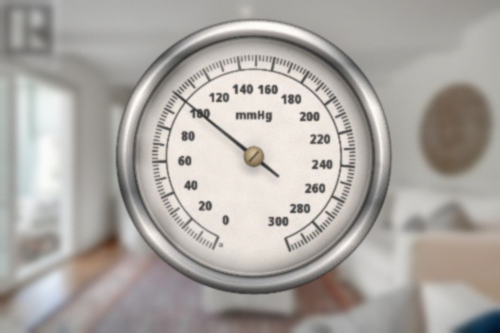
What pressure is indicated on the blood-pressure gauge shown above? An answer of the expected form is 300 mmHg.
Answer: 100 mmHg
